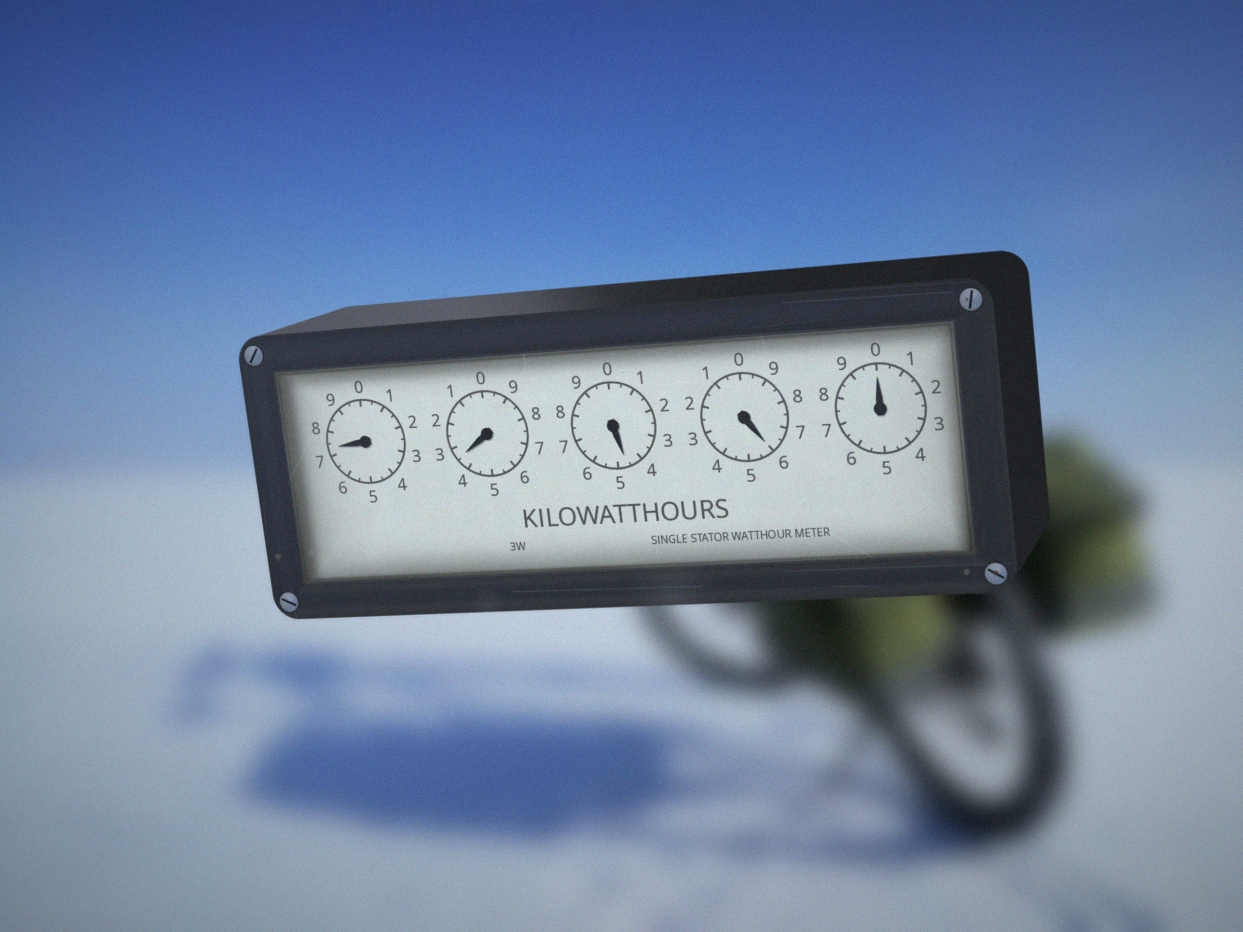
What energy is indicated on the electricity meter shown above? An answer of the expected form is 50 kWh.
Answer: 73460 kWh
